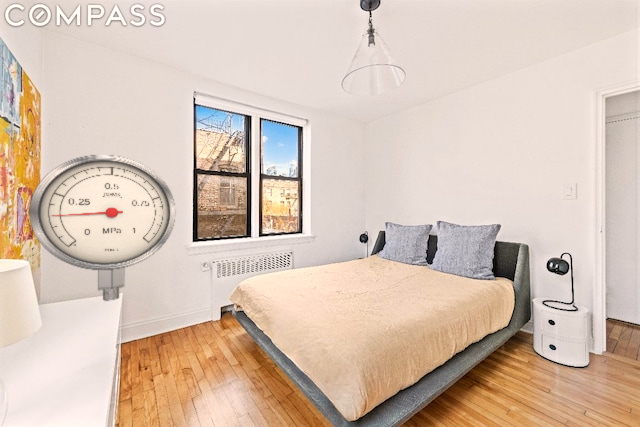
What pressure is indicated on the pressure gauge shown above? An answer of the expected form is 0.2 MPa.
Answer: 0.15 MPa
